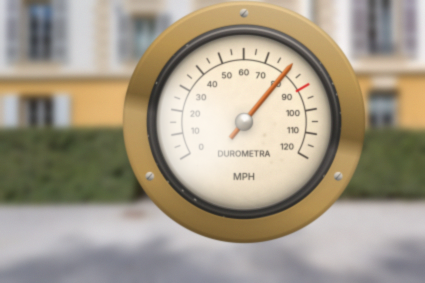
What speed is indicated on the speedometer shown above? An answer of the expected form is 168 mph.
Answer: 80 mph
